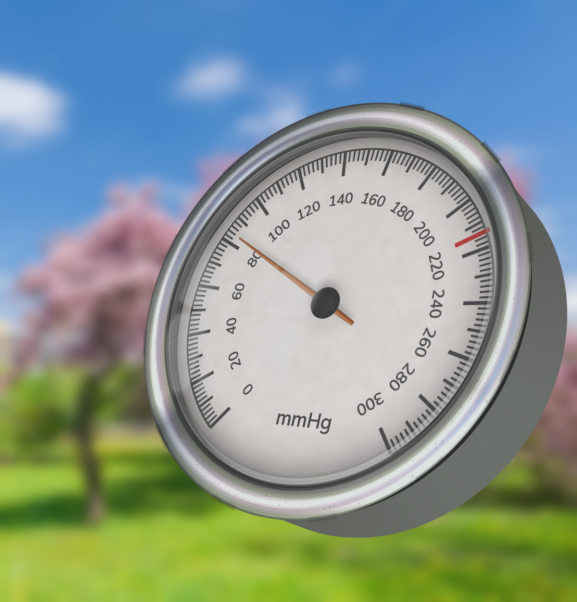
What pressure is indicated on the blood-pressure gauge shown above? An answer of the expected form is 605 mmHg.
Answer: 84 mmHg
